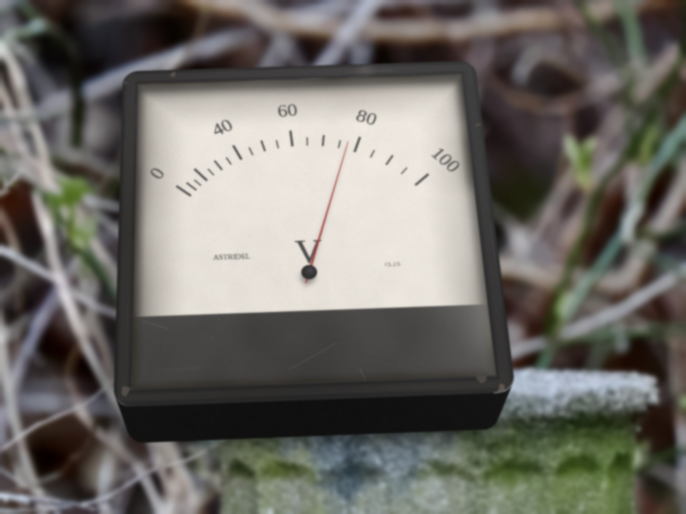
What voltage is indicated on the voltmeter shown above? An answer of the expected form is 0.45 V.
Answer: 77.5 V
